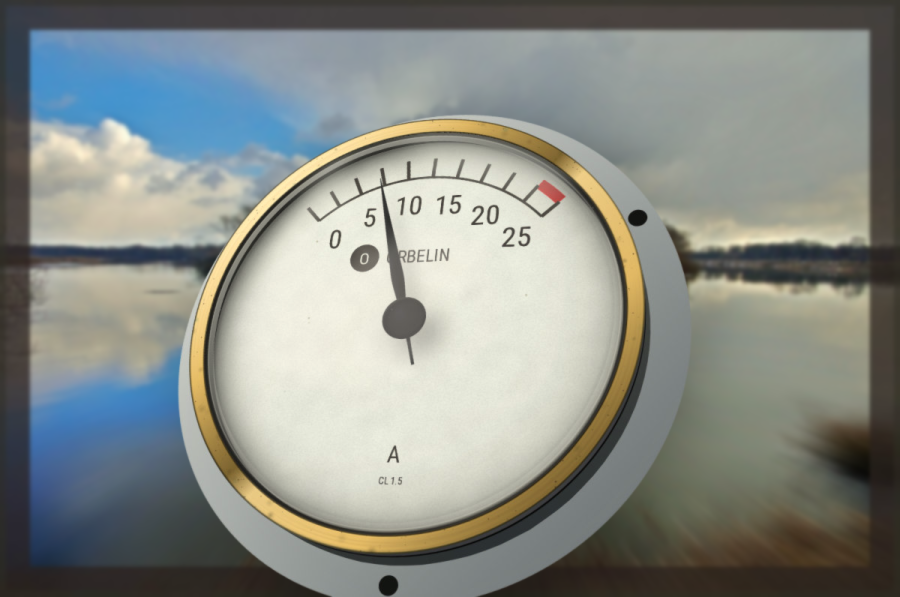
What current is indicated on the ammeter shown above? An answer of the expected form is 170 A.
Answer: 7.5 A
